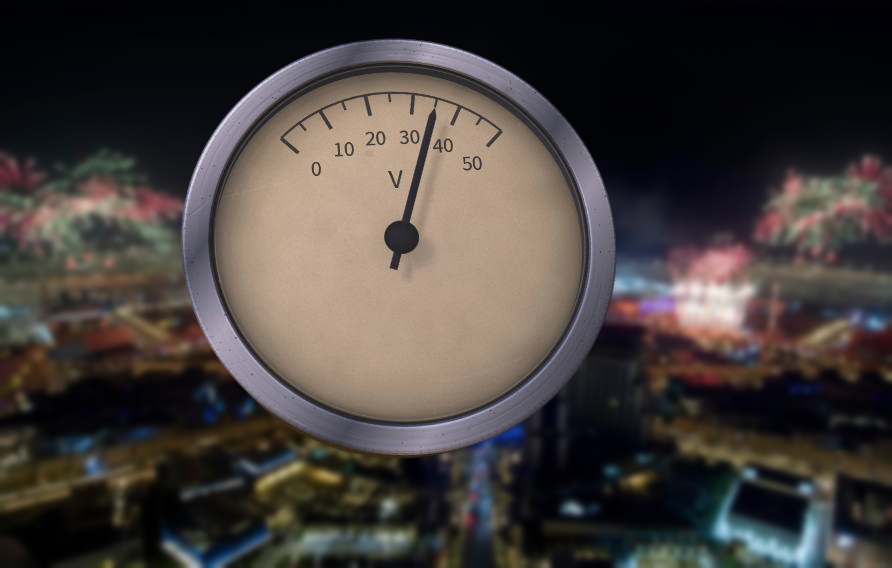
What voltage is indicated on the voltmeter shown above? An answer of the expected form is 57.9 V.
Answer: 35 V
